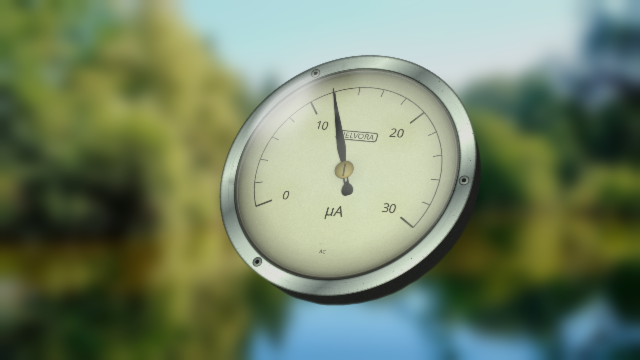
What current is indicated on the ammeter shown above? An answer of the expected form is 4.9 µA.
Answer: 12 µA
